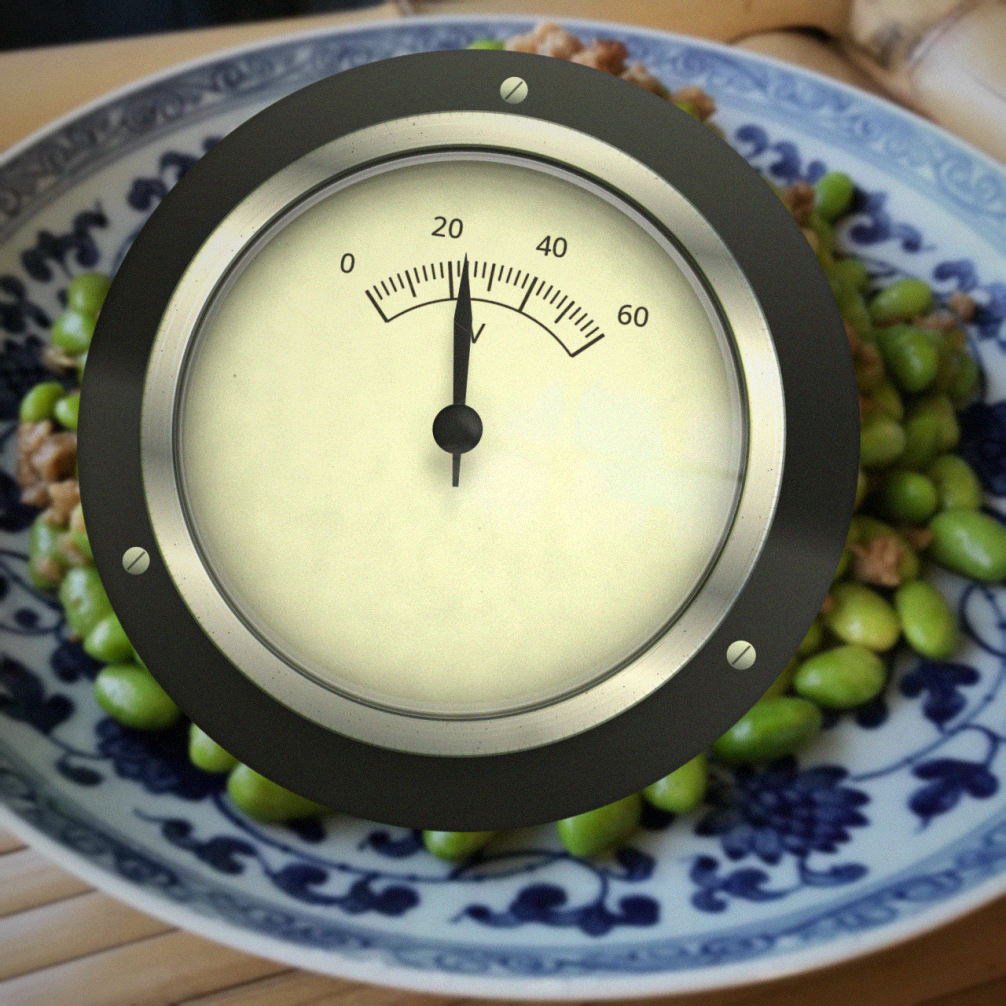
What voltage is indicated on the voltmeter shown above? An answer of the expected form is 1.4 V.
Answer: 24 V
